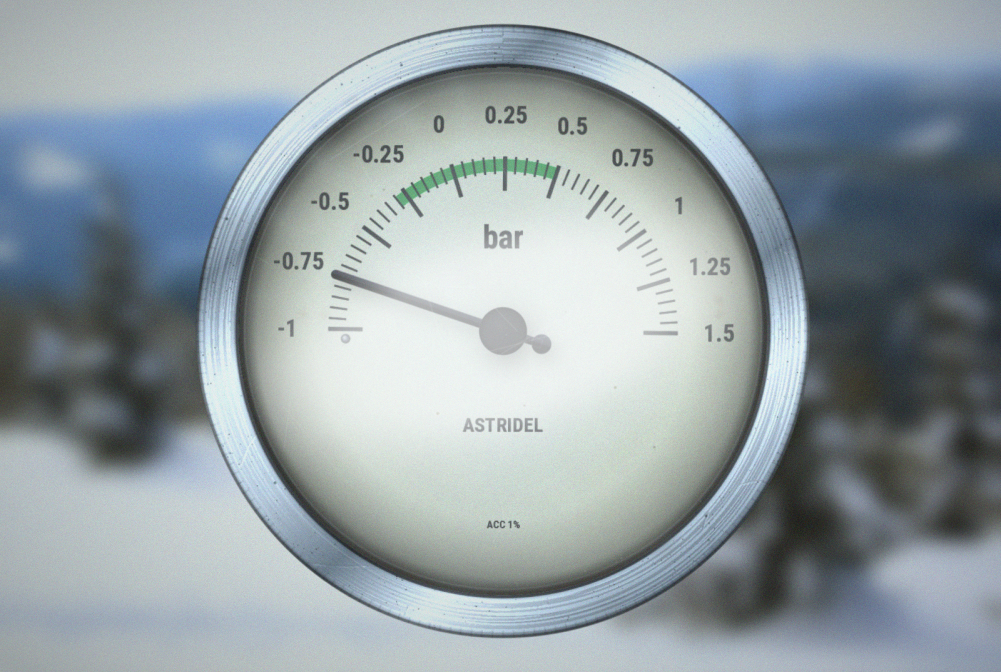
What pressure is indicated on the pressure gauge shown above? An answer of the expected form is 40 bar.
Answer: -0.75 bar
